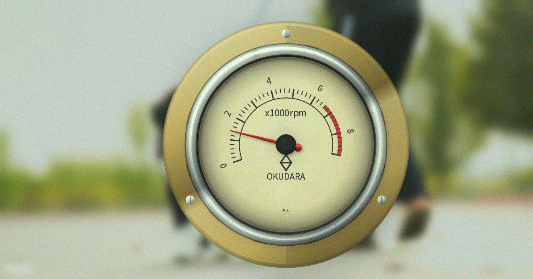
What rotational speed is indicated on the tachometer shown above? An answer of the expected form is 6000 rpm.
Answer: 1400 rpm
